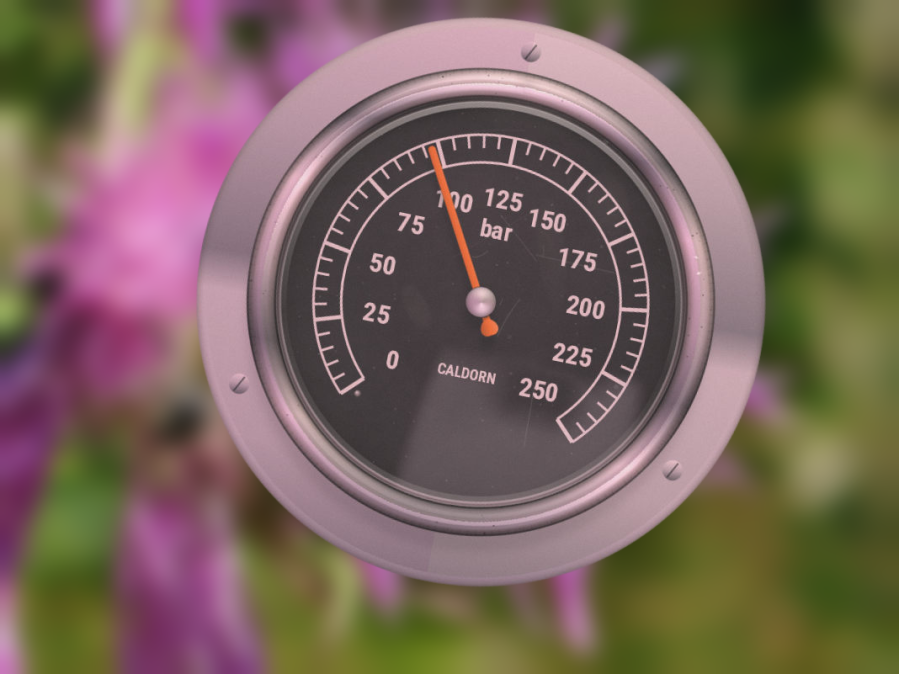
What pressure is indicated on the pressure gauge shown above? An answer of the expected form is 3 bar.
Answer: 97.5 bar
